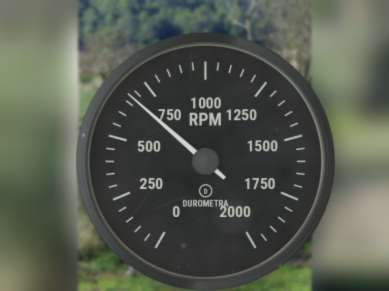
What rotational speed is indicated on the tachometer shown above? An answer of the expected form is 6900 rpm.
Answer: 675 rpm
